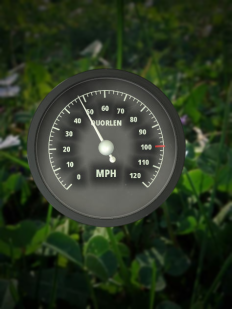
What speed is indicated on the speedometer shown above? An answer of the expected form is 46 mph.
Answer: 48 mph
